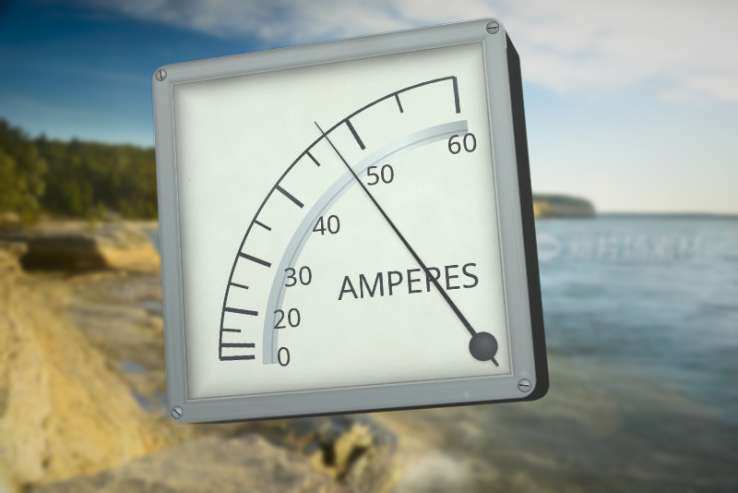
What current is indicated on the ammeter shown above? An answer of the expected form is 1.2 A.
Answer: 47.5 A
